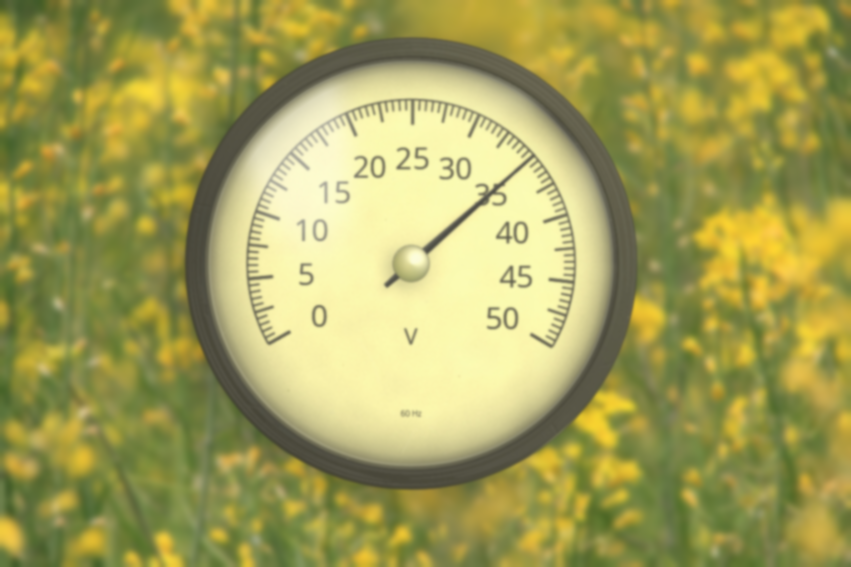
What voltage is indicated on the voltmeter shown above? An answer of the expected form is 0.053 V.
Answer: 35 V
